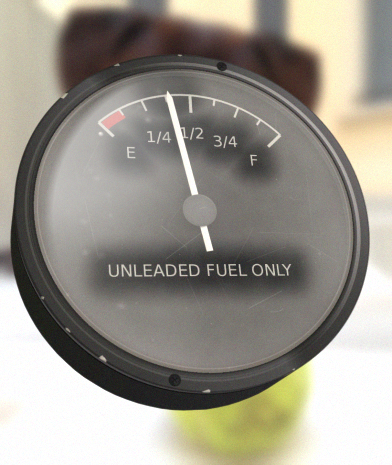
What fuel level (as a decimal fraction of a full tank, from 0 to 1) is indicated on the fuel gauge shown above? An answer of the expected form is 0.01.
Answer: 0.375
